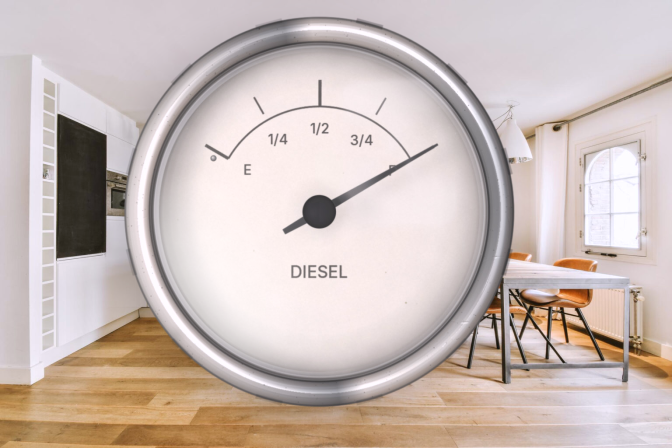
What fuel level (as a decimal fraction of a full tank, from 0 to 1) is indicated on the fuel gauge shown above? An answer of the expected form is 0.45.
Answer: 1
